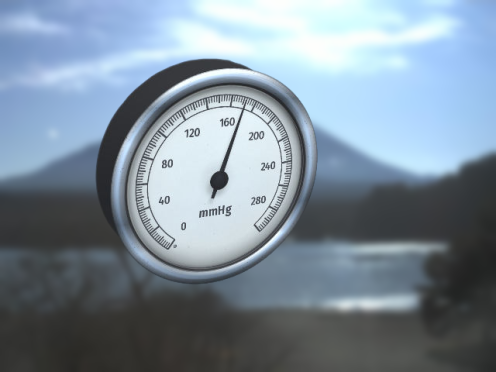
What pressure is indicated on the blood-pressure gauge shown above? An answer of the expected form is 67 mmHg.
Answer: 170 mmHg
